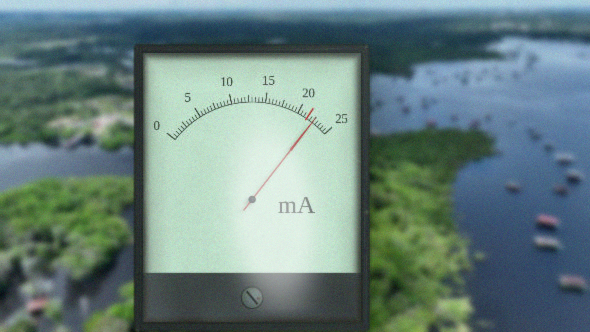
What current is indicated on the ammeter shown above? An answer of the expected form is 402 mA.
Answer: 22.5 mA
